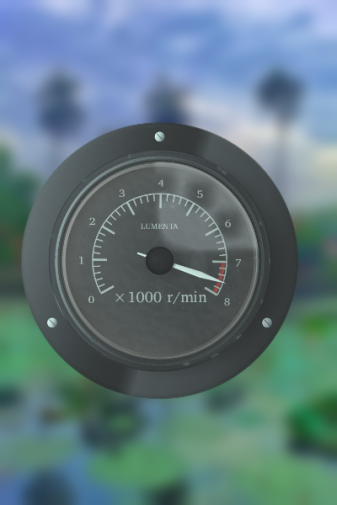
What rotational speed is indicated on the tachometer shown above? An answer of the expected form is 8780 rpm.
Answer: 7600 rpm
